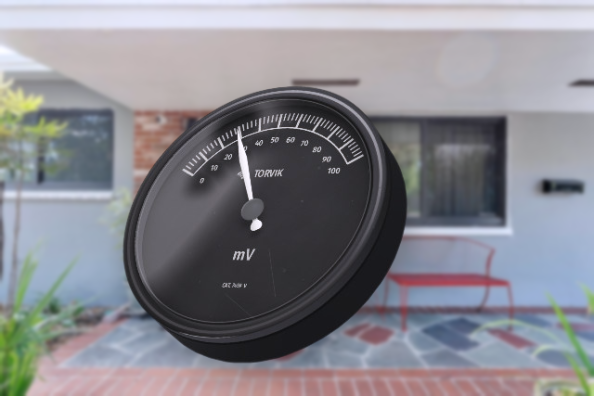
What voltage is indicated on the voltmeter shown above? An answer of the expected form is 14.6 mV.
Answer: 30 mV
